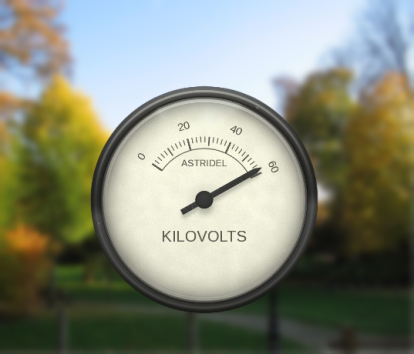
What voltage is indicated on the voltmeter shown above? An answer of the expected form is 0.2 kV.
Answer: 58 kV
